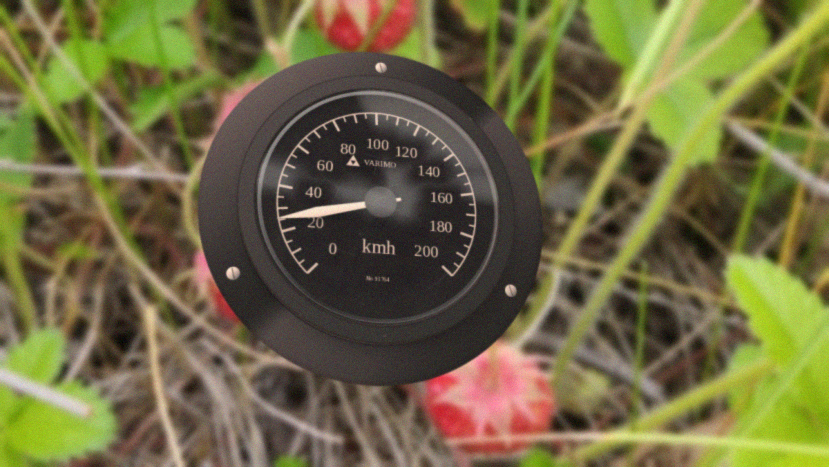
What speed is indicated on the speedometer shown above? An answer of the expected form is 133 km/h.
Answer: 25 km/h
